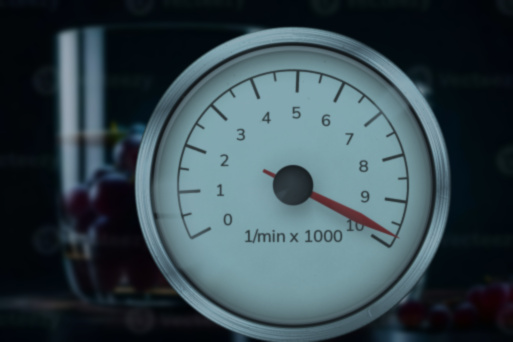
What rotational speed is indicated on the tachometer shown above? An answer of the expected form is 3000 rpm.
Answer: 9750 rpm
